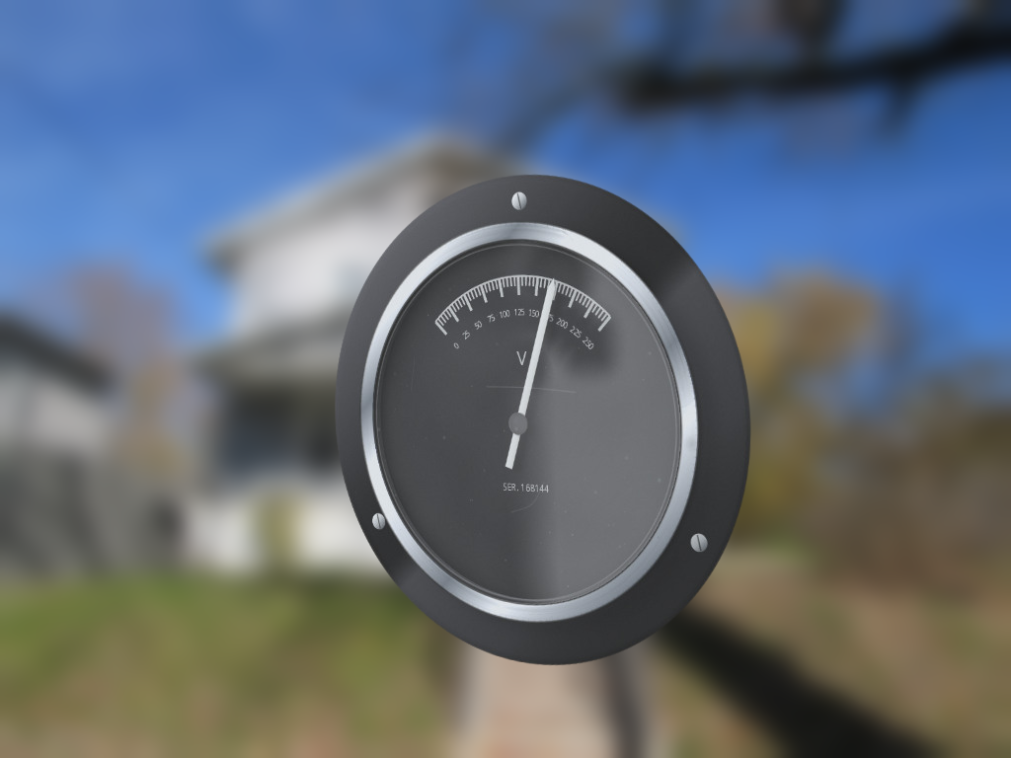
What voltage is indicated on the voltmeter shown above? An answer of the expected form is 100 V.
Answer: 175 V
